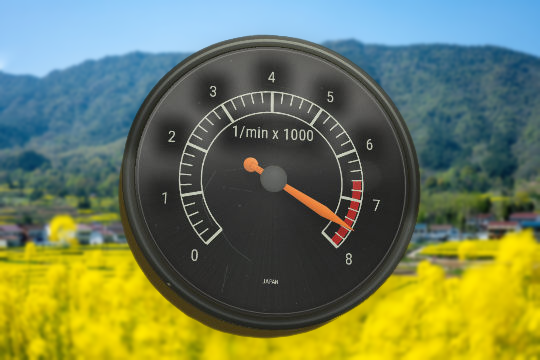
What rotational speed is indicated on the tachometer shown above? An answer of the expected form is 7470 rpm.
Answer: 7600 rpm
